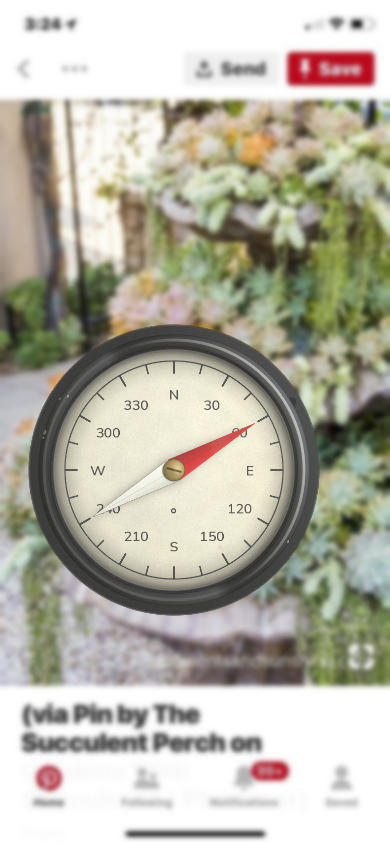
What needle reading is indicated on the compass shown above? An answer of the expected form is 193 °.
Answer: 60 °
